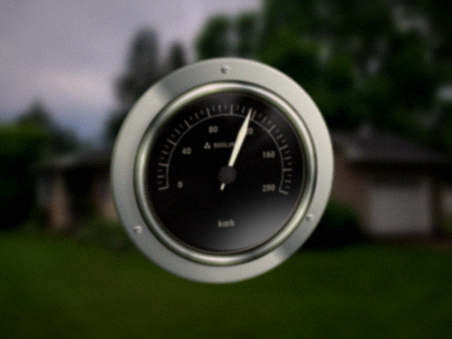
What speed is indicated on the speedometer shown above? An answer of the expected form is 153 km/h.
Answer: 115 km/h
